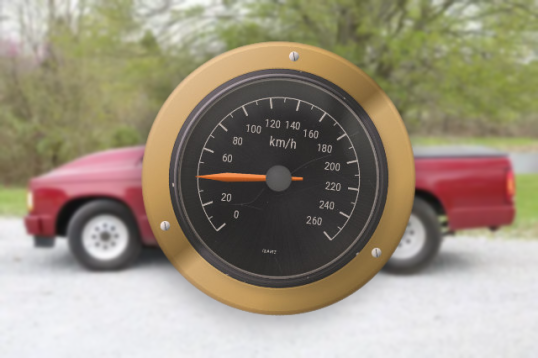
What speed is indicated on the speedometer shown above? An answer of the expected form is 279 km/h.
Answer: 40 km/h
